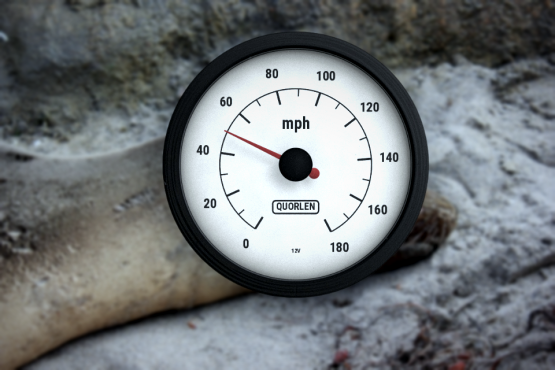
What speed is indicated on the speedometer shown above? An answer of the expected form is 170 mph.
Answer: 50 mph
